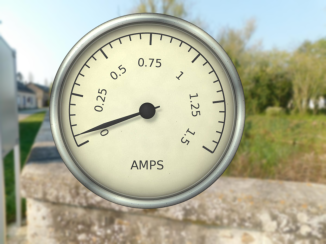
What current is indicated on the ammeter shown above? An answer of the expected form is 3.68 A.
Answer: 0.05 A
